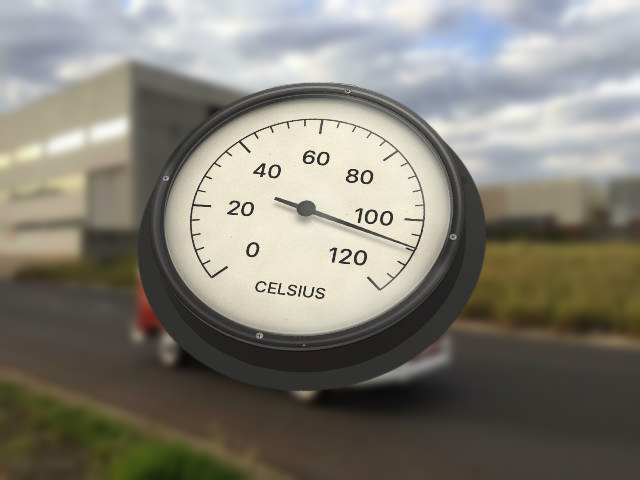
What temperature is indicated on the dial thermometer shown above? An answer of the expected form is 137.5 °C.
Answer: 108 °C
